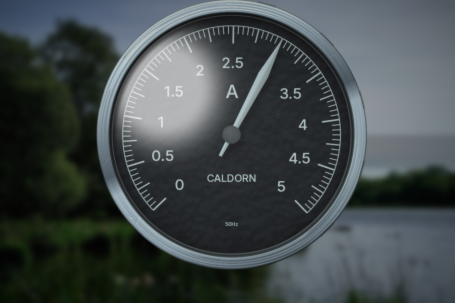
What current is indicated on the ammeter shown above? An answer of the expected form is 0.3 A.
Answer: 3 A
